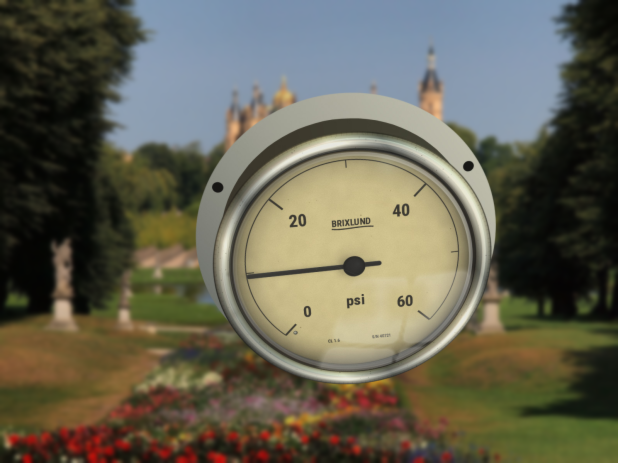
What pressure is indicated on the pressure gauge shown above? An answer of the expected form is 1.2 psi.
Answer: 10 psi
